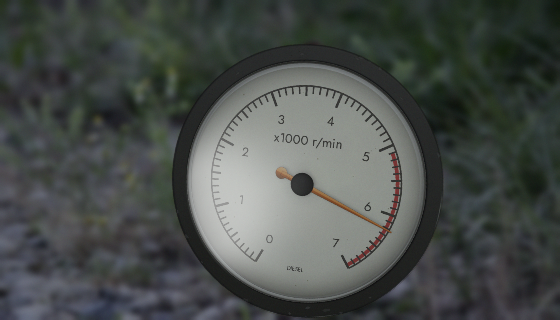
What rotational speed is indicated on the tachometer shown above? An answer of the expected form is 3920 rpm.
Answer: 6200 rpm
